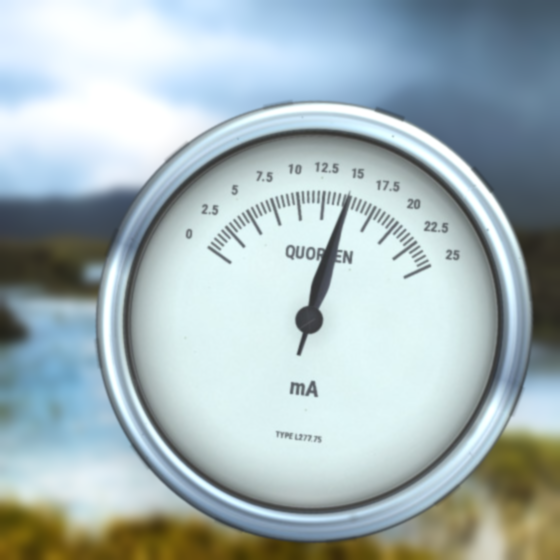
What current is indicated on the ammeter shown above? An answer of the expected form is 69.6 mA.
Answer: 15 mA
